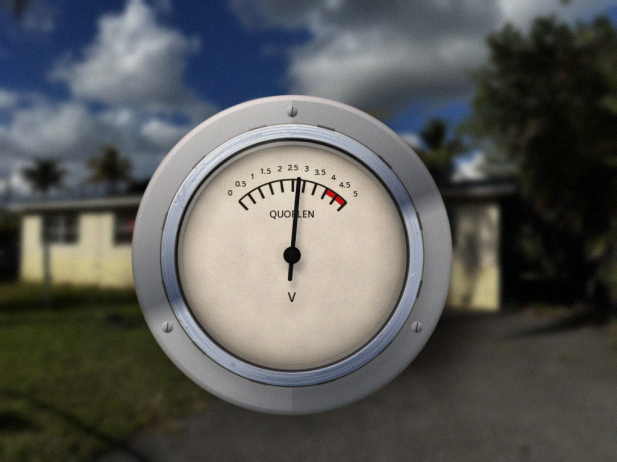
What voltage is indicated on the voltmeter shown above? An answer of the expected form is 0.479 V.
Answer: 2.75 V
